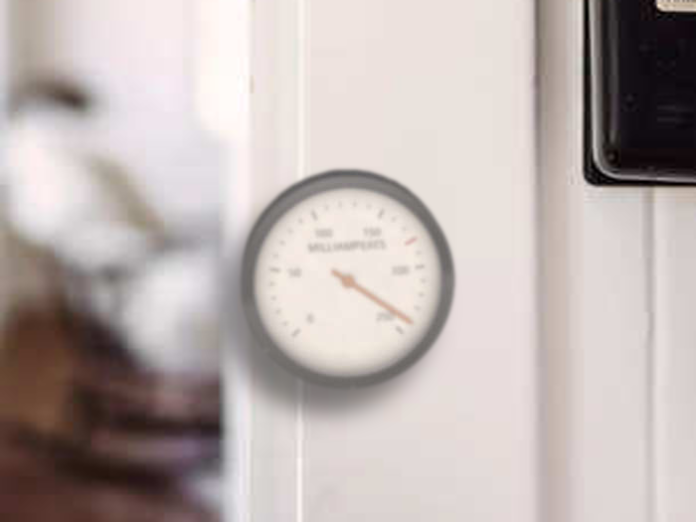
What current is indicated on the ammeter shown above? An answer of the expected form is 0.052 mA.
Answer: 240 mA
